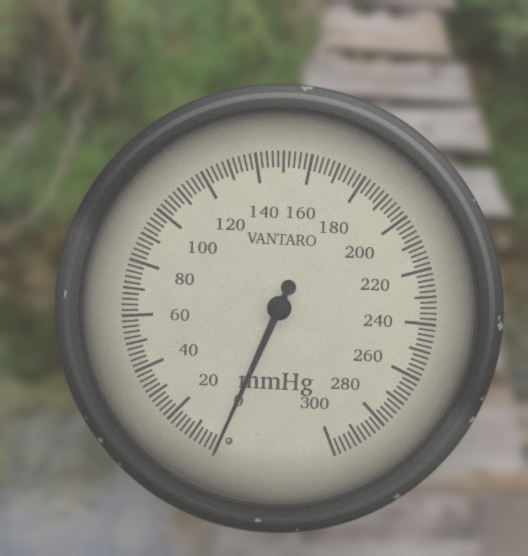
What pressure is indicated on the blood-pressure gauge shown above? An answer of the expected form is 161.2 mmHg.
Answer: 0 mmHg
